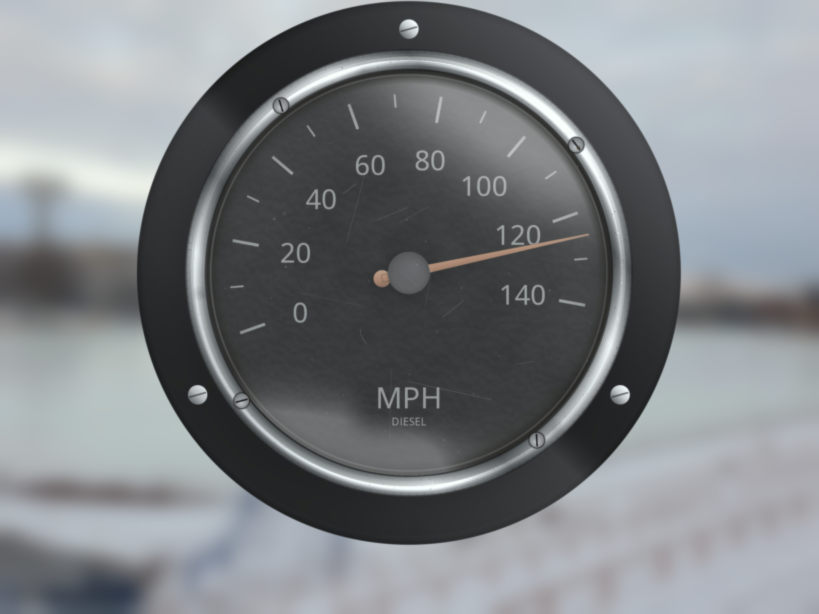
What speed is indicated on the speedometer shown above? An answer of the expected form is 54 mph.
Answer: 125 mph
